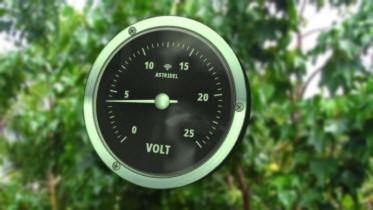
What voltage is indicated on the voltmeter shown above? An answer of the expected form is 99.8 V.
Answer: 4 V
